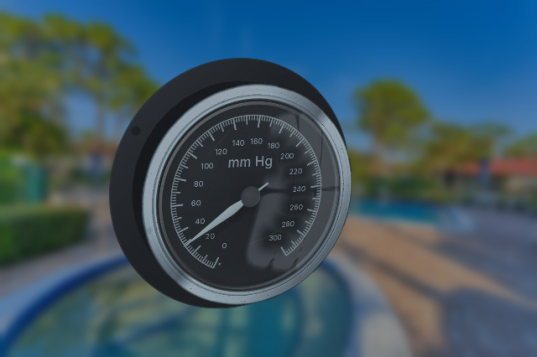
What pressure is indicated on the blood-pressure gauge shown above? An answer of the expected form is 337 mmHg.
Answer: 30 mmHg
